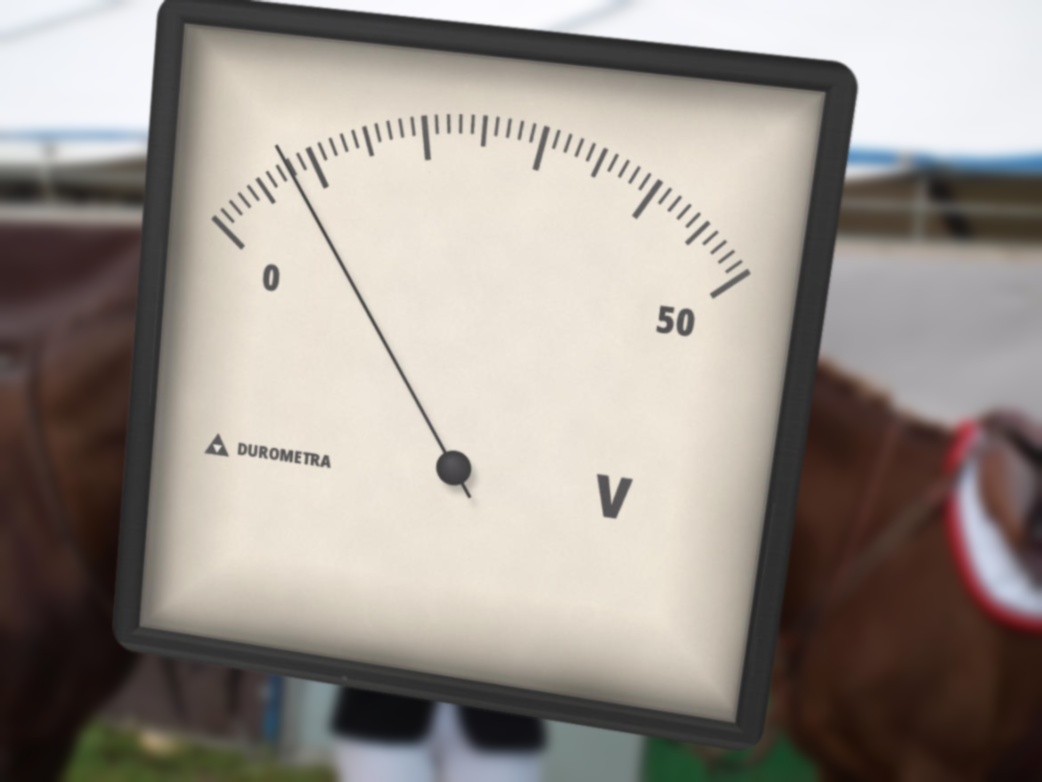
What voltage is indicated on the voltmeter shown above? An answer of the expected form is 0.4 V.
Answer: 8 V
